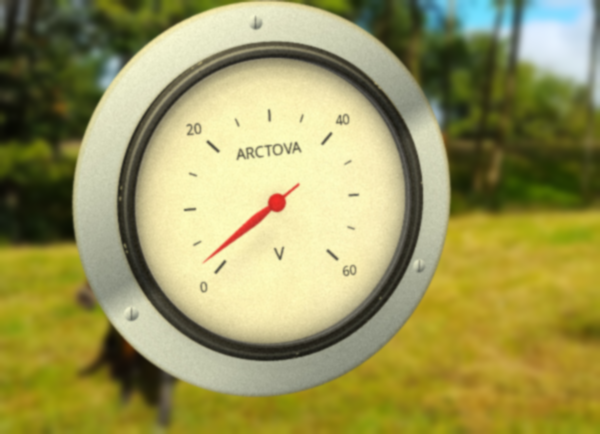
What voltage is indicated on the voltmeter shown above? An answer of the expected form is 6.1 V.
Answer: 2.5 V
